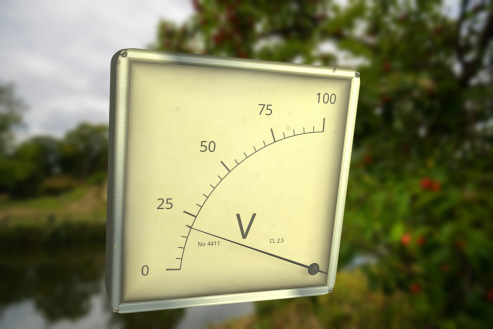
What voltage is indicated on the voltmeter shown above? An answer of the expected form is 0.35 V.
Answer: 20 V
